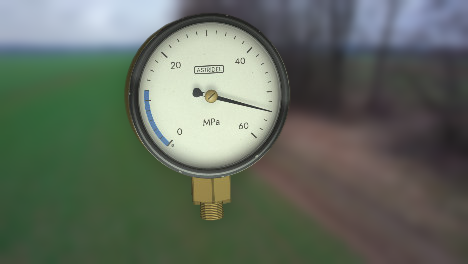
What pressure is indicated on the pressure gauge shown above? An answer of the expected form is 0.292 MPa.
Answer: 54 MPa
